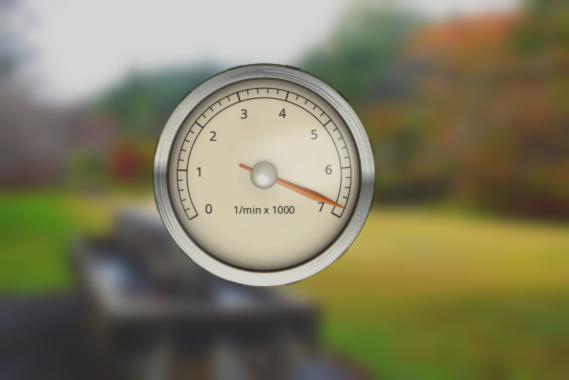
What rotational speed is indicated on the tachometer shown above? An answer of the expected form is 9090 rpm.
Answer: 6800 rpm
